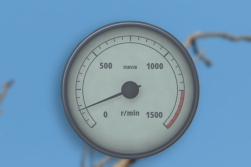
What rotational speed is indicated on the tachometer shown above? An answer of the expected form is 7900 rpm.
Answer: 125 rpm
